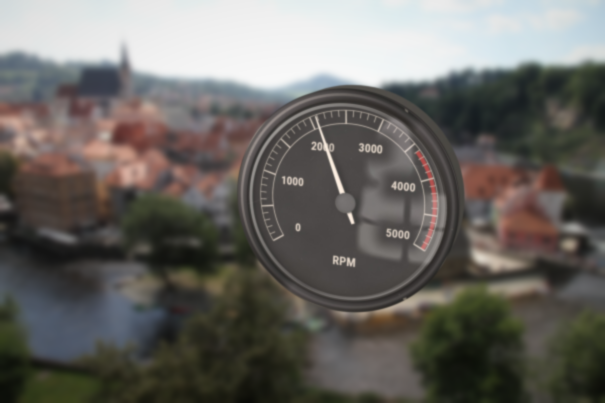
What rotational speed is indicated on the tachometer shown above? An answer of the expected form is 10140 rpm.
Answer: 2100 rpm
